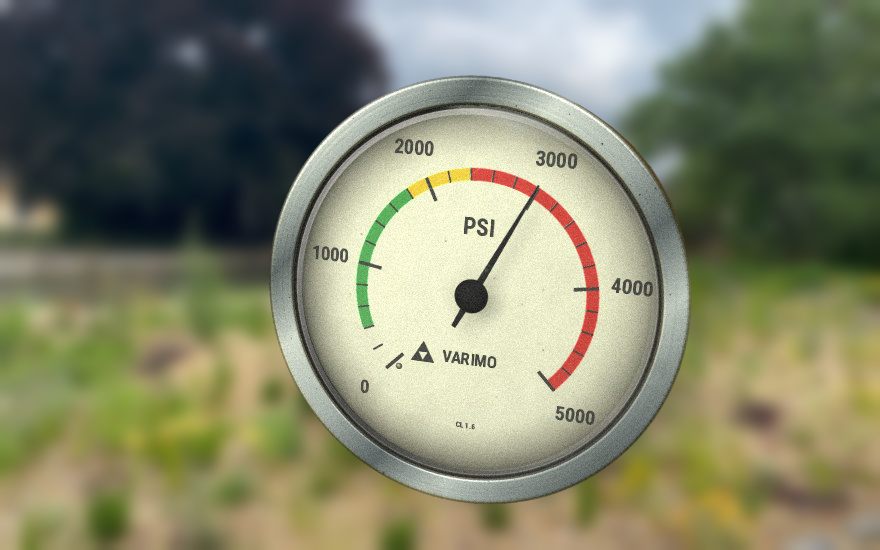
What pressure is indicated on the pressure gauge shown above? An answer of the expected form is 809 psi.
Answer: 3000 psi
